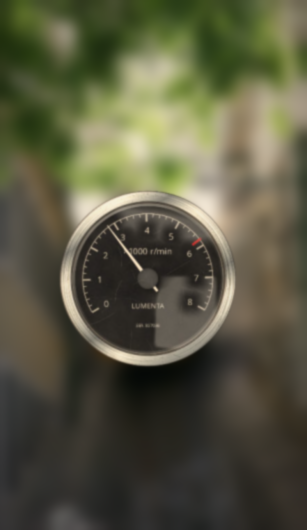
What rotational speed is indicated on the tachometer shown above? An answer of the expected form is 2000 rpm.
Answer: 2800 rpm
